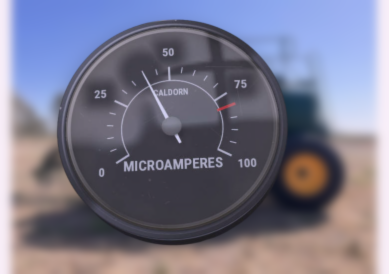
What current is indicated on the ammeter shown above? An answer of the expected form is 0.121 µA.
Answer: 40 µA
